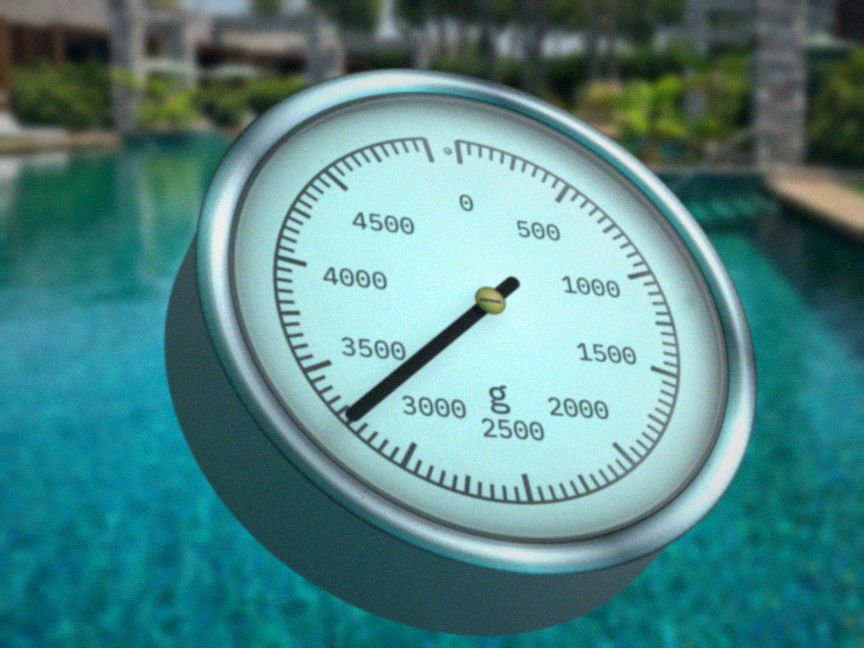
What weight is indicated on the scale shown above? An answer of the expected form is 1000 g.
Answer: 3250 g
